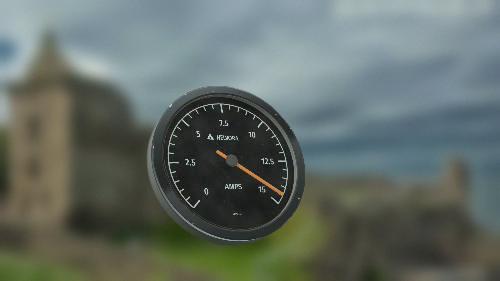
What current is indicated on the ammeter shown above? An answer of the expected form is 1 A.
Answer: 14.5 A
